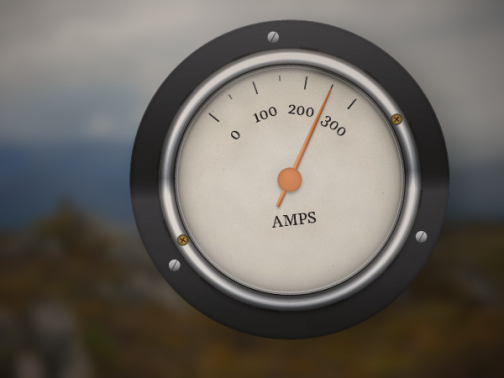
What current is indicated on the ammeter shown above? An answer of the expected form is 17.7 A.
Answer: 250 A
